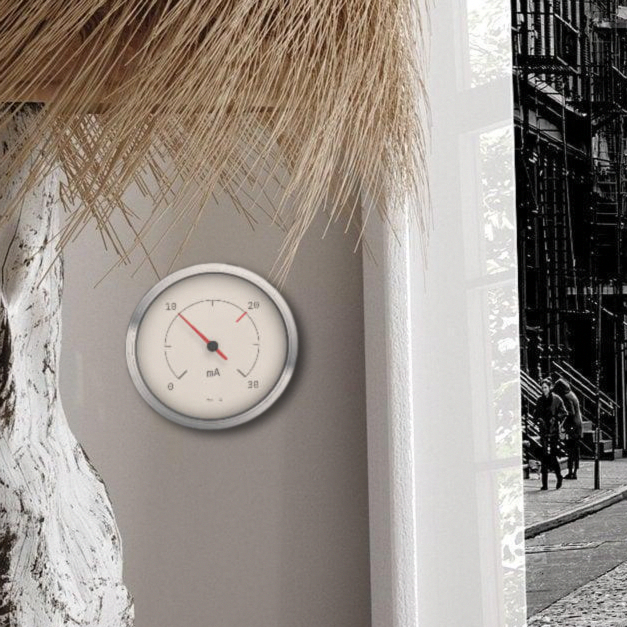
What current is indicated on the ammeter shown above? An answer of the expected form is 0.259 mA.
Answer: 10 mA
